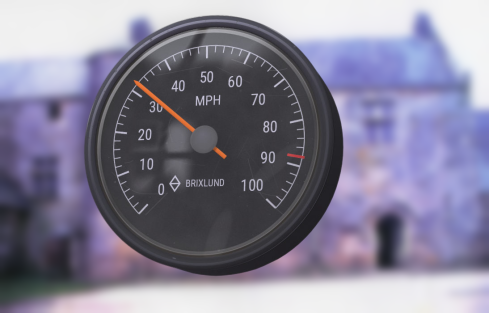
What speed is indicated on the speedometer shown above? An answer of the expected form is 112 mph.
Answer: 32 mph
